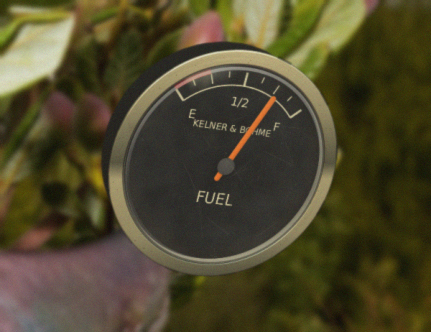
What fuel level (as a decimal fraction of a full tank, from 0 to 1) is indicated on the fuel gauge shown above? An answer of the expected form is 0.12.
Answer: 0.75
